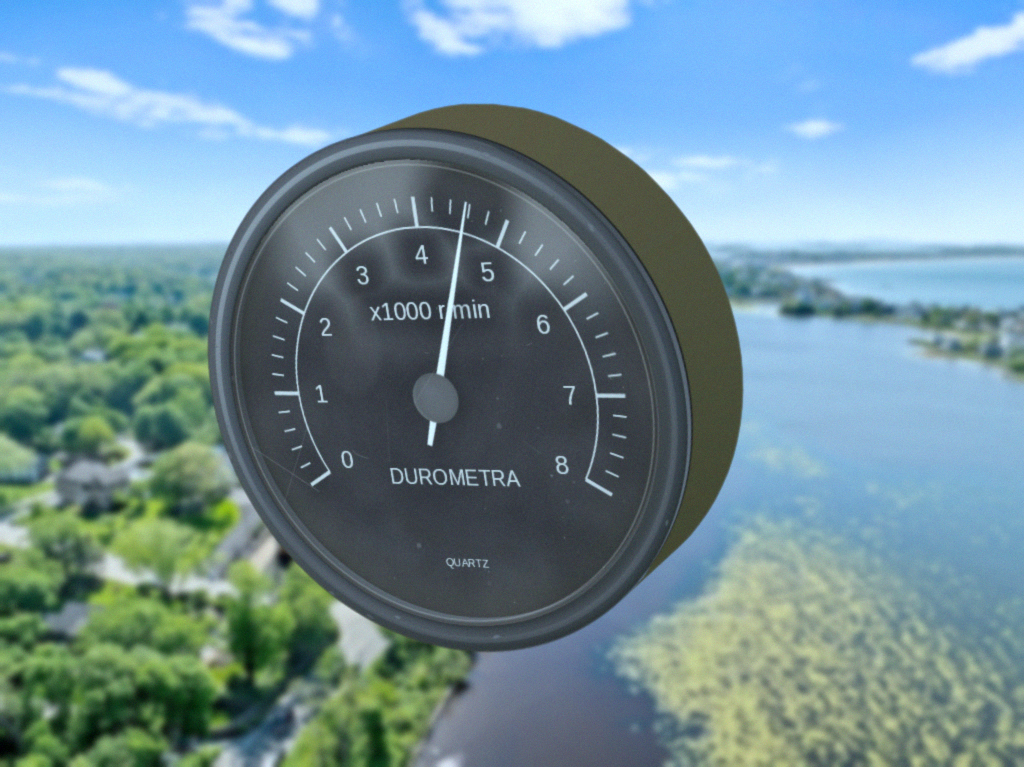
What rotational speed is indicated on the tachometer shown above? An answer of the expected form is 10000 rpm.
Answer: 4600 rpm
